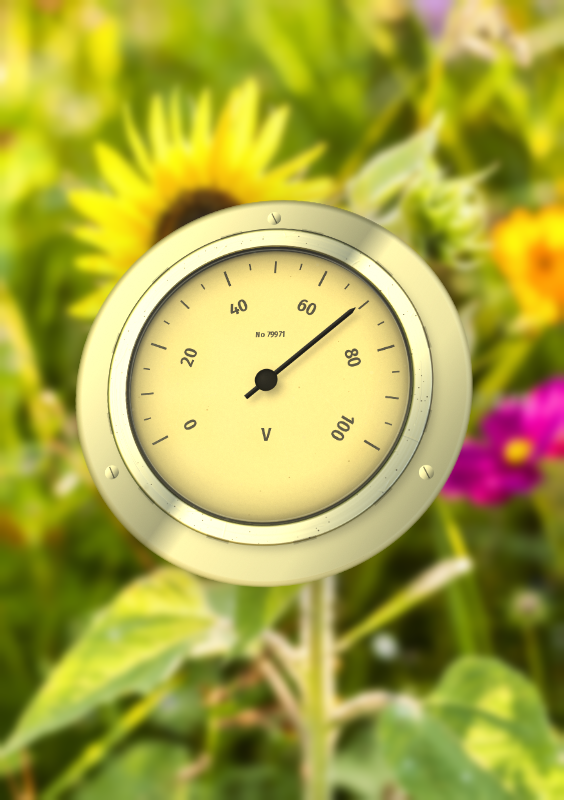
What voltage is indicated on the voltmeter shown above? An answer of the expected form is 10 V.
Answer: 70 V
